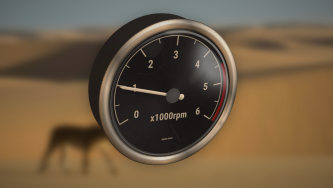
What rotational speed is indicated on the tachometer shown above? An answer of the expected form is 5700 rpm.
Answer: 1000 rpm
